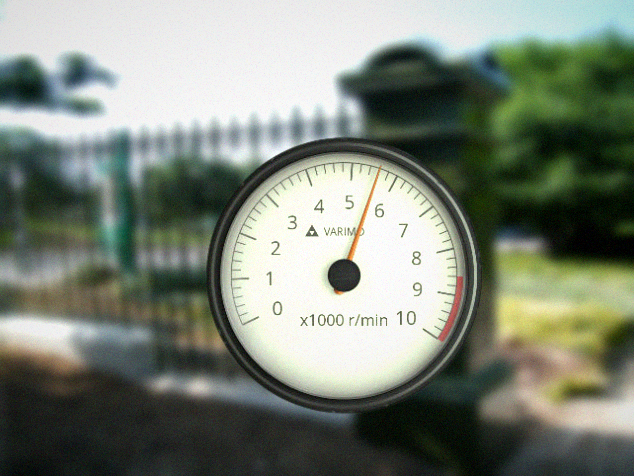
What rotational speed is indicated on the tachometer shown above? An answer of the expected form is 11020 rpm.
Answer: 5600 rpm
